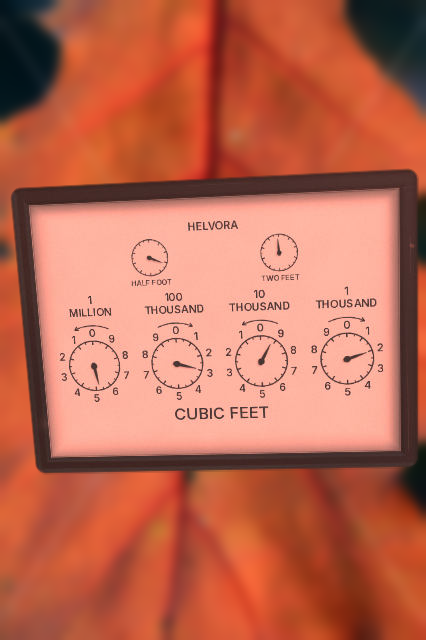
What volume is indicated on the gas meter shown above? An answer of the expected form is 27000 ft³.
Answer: 529200 ft³
